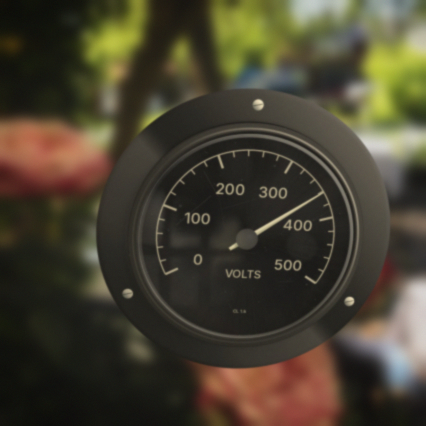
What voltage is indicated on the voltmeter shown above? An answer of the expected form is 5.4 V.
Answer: 360 V
